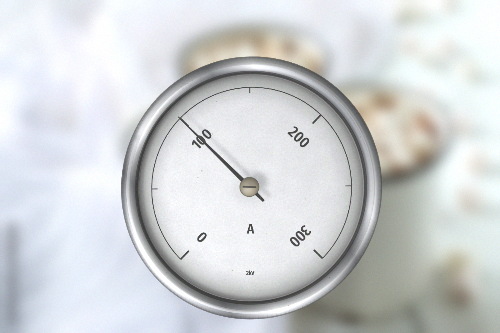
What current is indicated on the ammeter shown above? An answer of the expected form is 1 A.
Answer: 100 A
